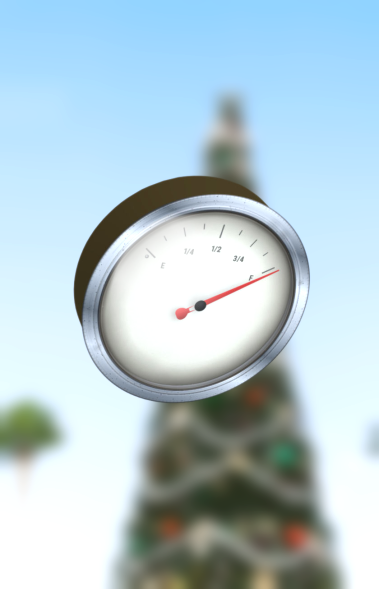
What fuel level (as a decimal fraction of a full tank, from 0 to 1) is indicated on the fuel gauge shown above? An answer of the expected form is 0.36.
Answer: 1
